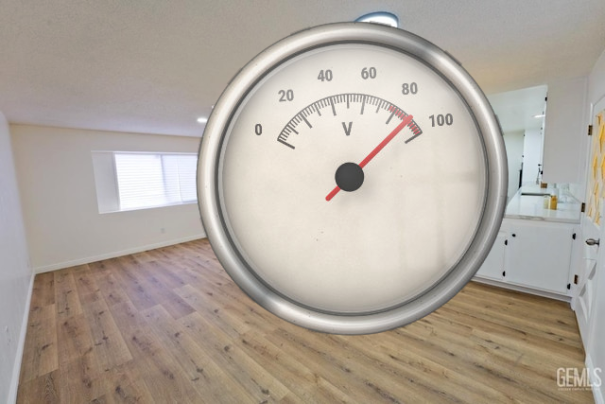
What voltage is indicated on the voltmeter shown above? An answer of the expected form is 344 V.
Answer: 90 V
